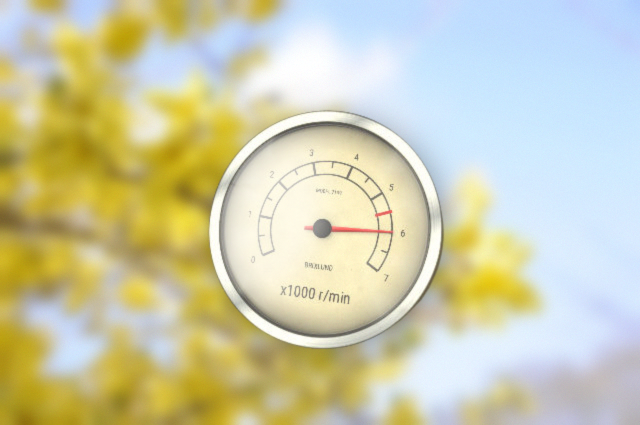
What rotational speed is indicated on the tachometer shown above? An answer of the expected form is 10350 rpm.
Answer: 6000 rpm
